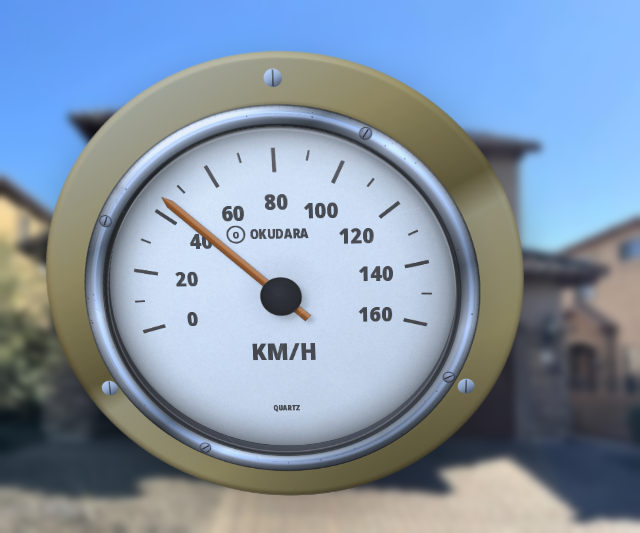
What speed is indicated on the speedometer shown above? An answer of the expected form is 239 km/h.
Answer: 45 km/h
